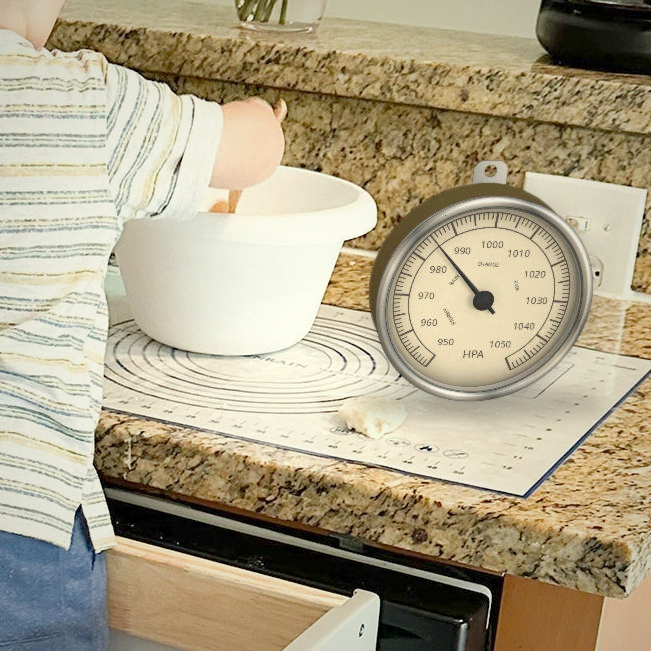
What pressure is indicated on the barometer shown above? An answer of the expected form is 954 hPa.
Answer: 985 hPa
